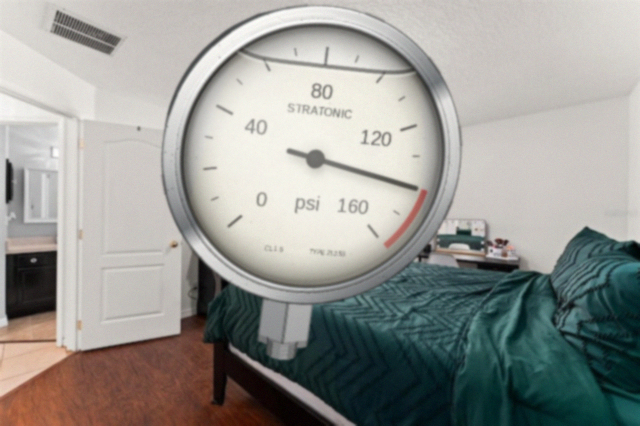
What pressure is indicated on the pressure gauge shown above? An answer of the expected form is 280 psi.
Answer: 140 psi
